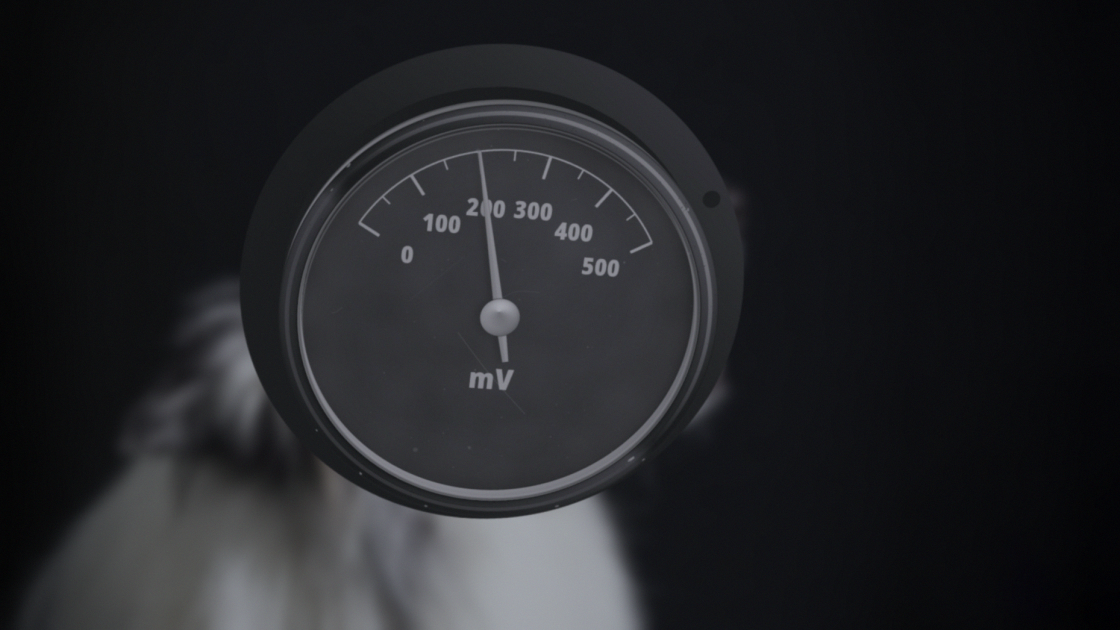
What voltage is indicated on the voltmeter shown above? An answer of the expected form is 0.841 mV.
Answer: 200 mV
